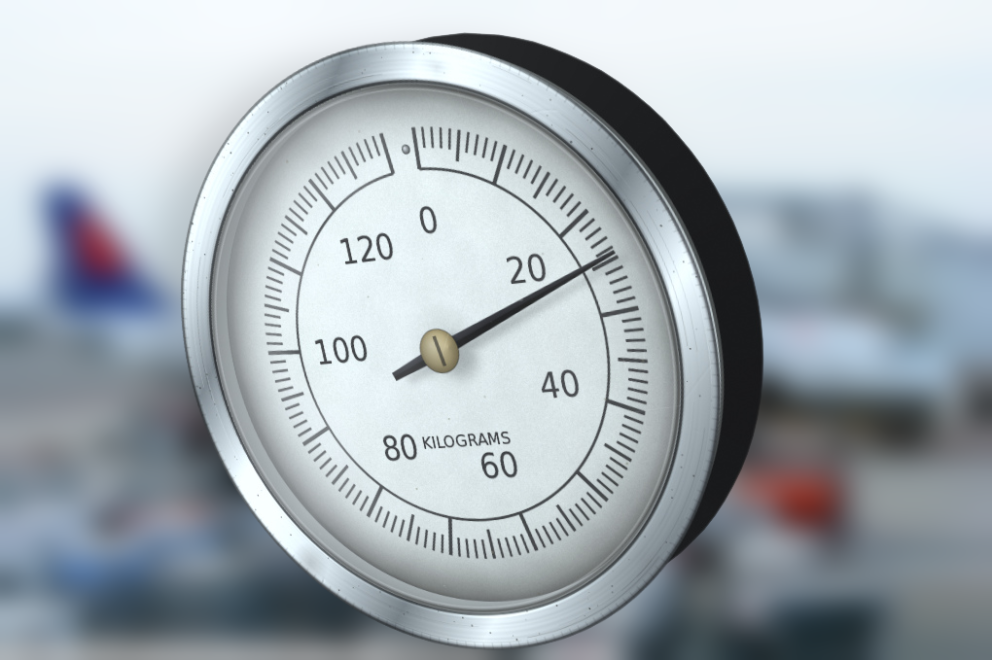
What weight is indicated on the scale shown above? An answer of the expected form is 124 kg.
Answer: 24.5 kg
